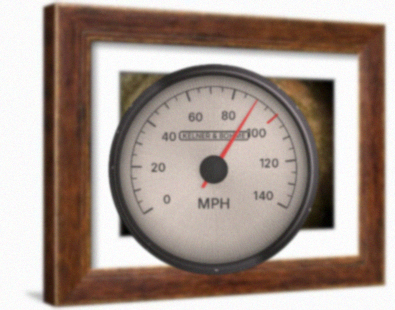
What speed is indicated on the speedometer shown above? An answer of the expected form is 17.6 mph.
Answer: 90 mph
